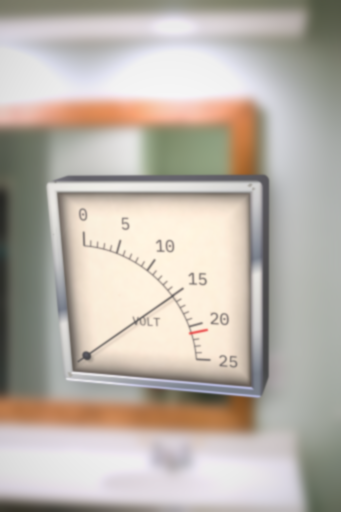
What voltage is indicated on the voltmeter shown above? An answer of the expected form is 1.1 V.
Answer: 15 V
